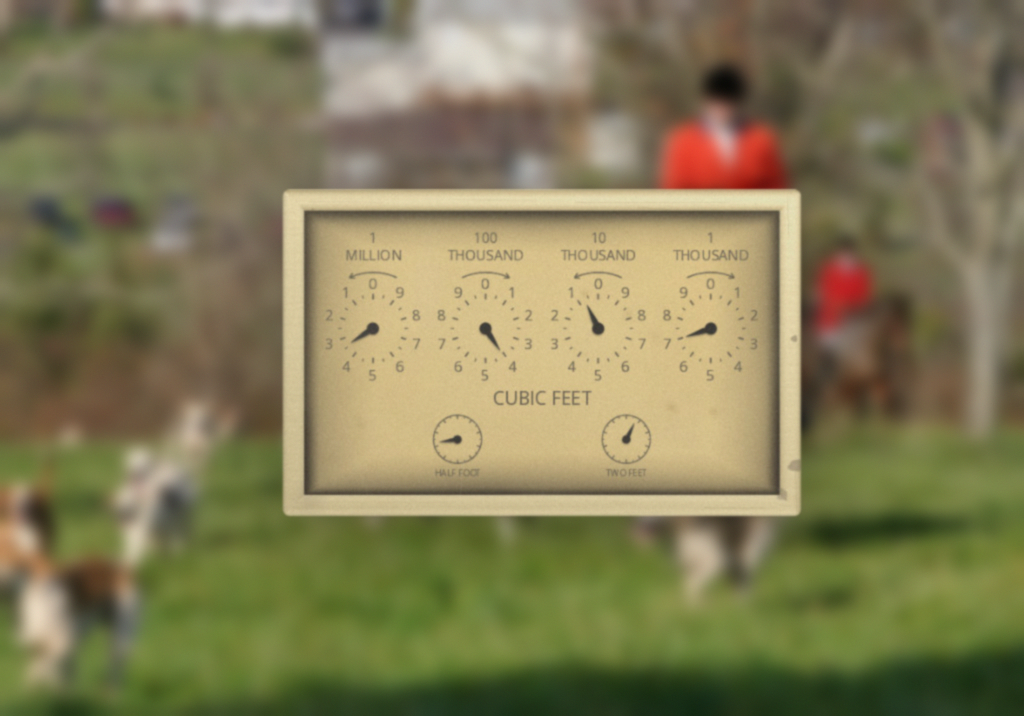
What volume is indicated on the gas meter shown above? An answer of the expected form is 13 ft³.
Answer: 340700 ft³
